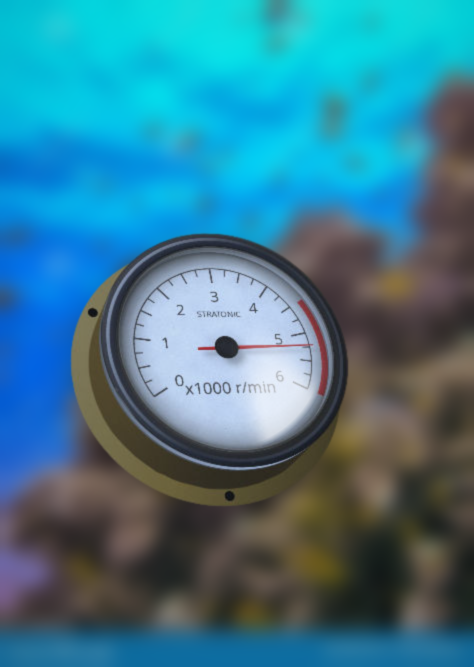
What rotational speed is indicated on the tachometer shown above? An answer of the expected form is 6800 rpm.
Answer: 5250 rpm
